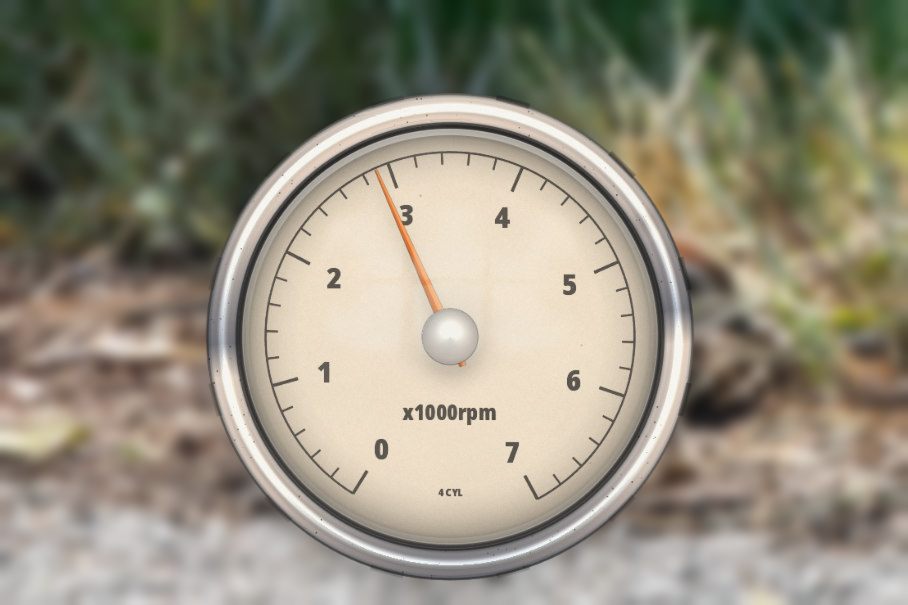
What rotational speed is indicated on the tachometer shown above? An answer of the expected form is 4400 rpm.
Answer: 2900 rpm
